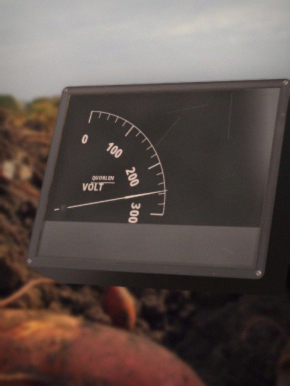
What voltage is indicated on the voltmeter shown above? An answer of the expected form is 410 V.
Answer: 260 V
